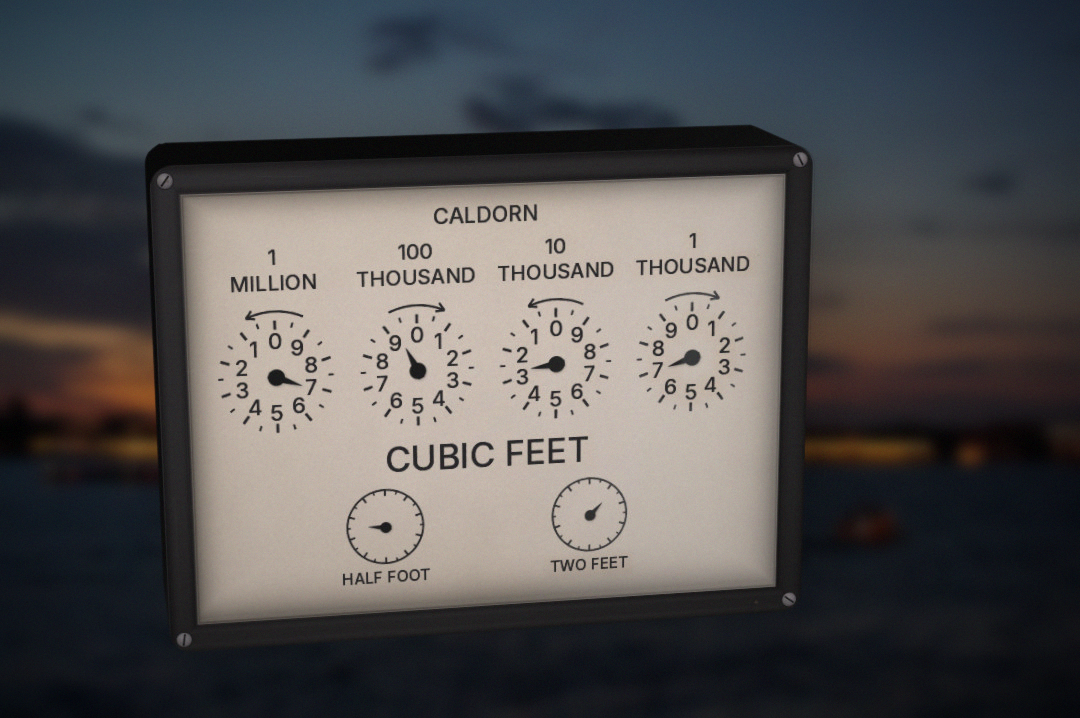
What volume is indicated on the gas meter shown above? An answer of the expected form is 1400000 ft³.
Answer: 692700 ft³
